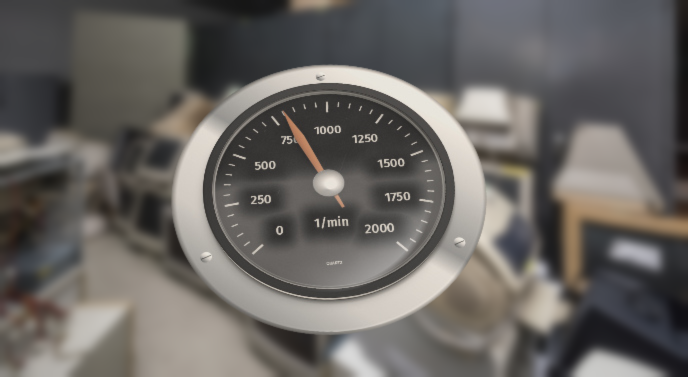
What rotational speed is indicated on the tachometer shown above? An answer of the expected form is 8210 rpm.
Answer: 800 rpm
